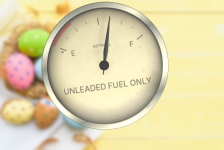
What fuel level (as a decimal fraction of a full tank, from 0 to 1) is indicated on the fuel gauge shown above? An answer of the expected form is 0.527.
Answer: 0.625
